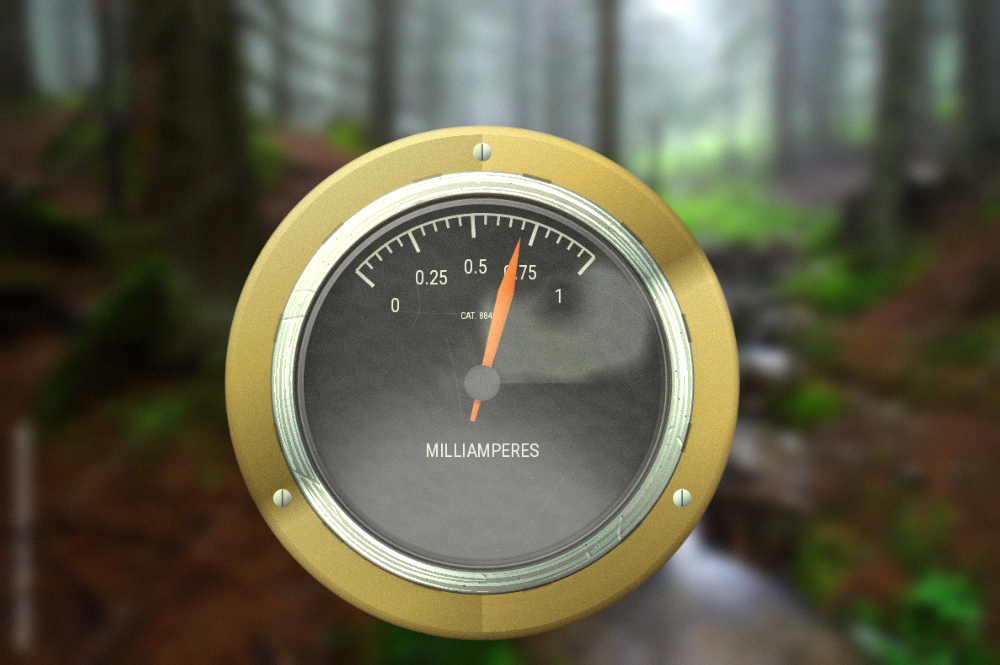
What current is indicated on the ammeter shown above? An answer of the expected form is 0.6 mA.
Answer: 0.7 mA
